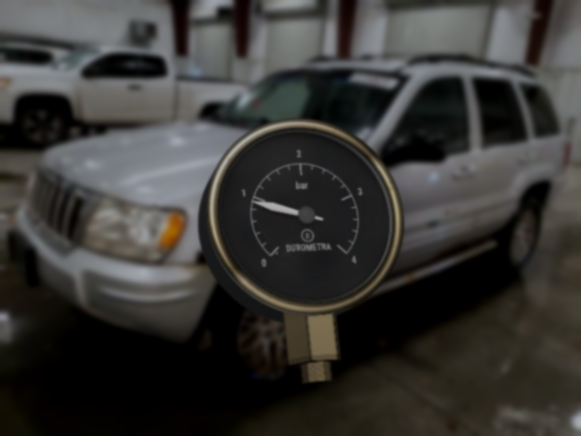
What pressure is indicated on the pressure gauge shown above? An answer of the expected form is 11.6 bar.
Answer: 0.9 bar
